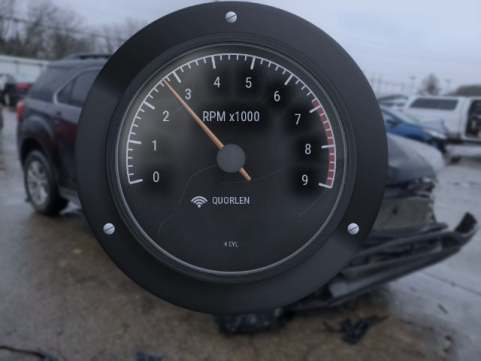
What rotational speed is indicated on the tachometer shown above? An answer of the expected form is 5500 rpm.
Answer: 2700 rpm
